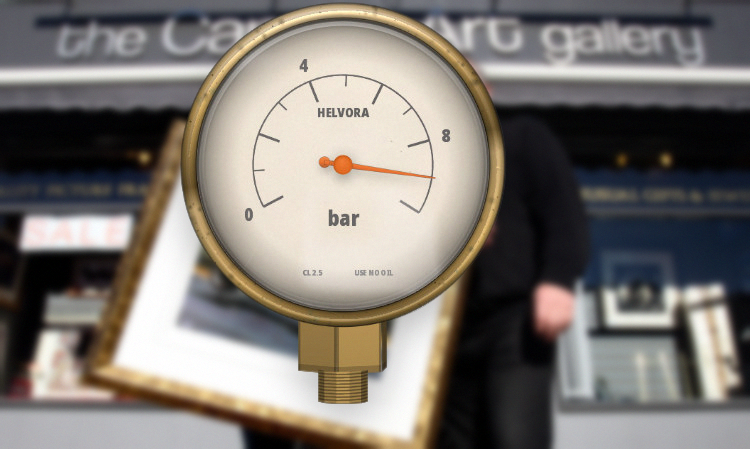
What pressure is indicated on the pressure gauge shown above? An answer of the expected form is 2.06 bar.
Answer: 9 bar
